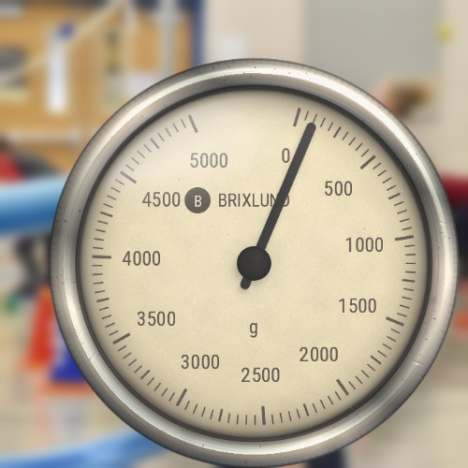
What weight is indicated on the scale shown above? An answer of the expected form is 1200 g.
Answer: 100 g
